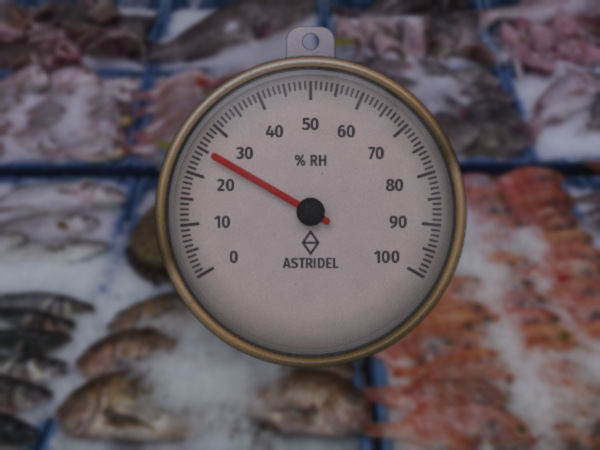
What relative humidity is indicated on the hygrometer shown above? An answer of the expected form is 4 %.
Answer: 25 %
